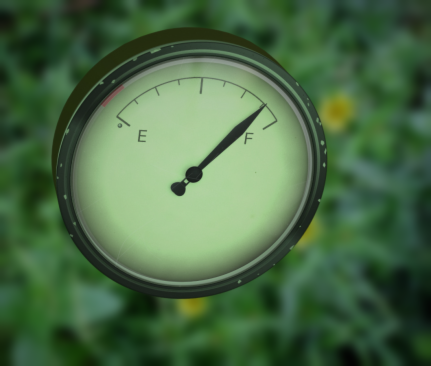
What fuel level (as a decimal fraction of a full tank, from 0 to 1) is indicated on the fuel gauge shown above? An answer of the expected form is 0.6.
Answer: 0.875
